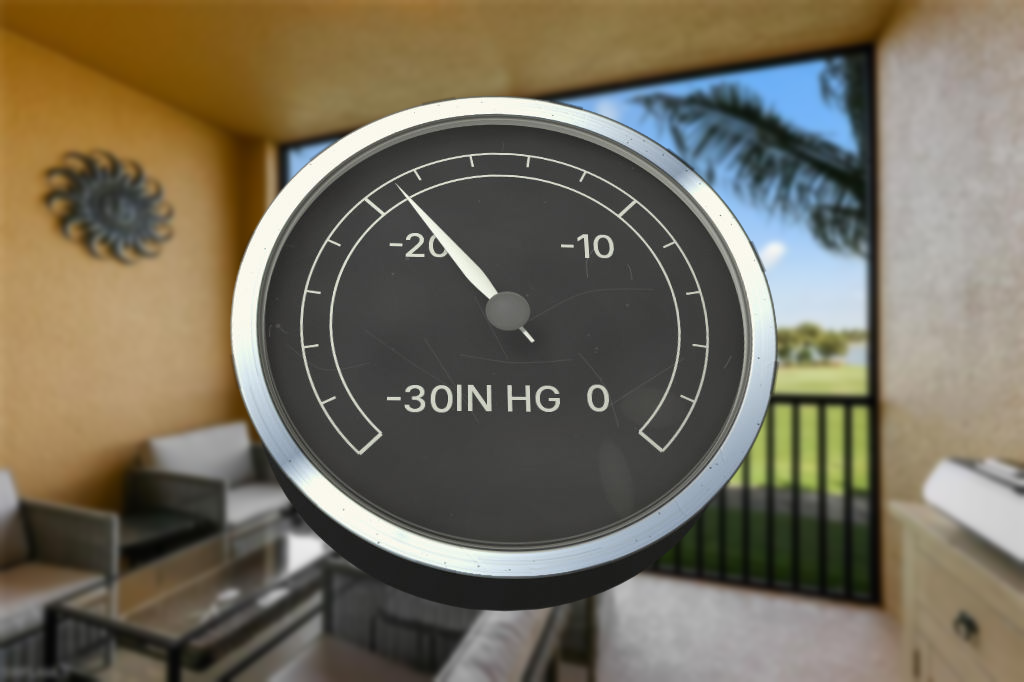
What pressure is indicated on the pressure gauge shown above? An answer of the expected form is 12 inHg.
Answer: -19 inHg
